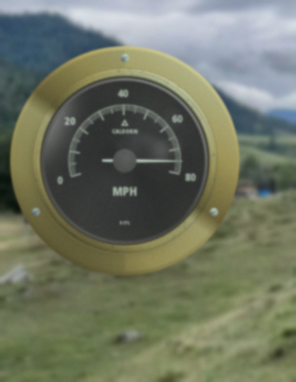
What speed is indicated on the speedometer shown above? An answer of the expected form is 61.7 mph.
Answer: 75 mph
